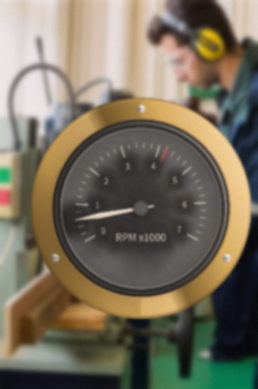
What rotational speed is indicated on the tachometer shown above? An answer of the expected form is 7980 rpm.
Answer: 600 rpm
